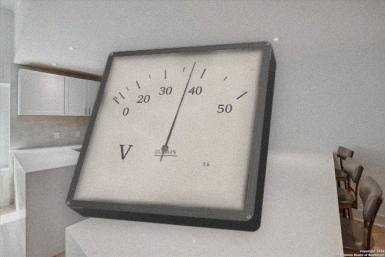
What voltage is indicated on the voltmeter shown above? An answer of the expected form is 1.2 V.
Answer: 37.5 V
